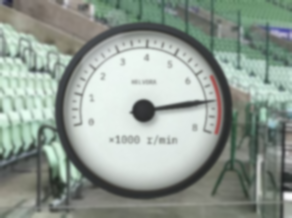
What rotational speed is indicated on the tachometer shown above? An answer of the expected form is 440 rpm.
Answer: 7000 rpm
